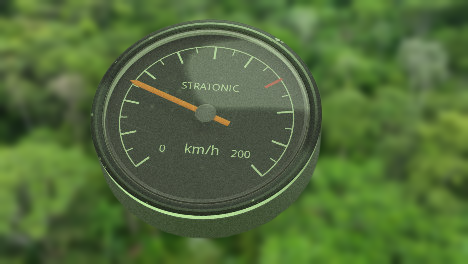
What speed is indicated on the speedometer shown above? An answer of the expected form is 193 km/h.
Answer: 50 km/h
